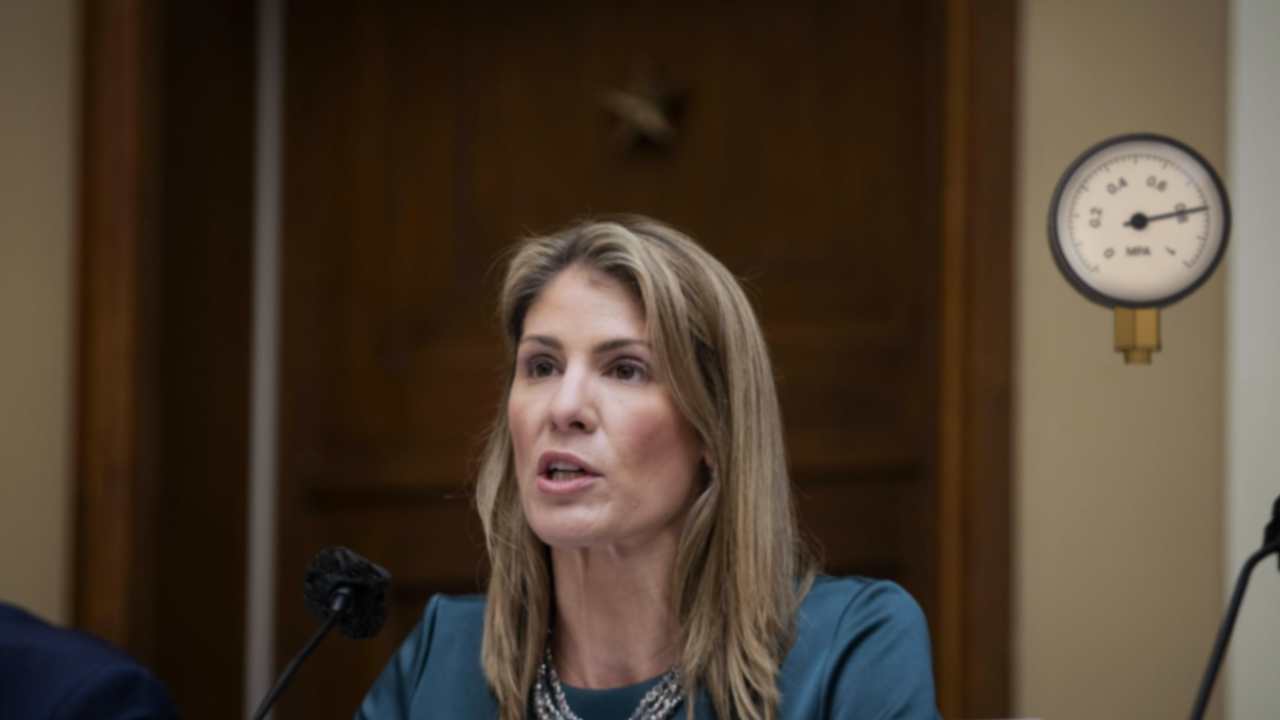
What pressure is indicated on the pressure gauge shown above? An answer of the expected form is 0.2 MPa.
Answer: 0.8 MPa
